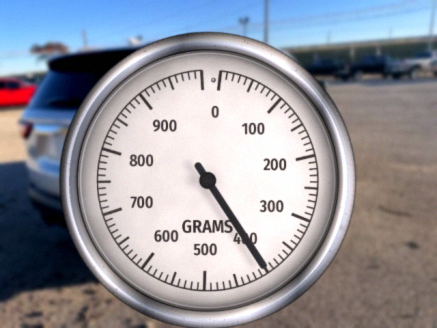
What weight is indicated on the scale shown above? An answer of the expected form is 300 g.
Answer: 400 g
